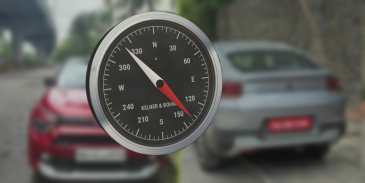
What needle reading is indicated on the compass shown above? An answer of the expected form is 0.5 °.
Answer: 140 °
